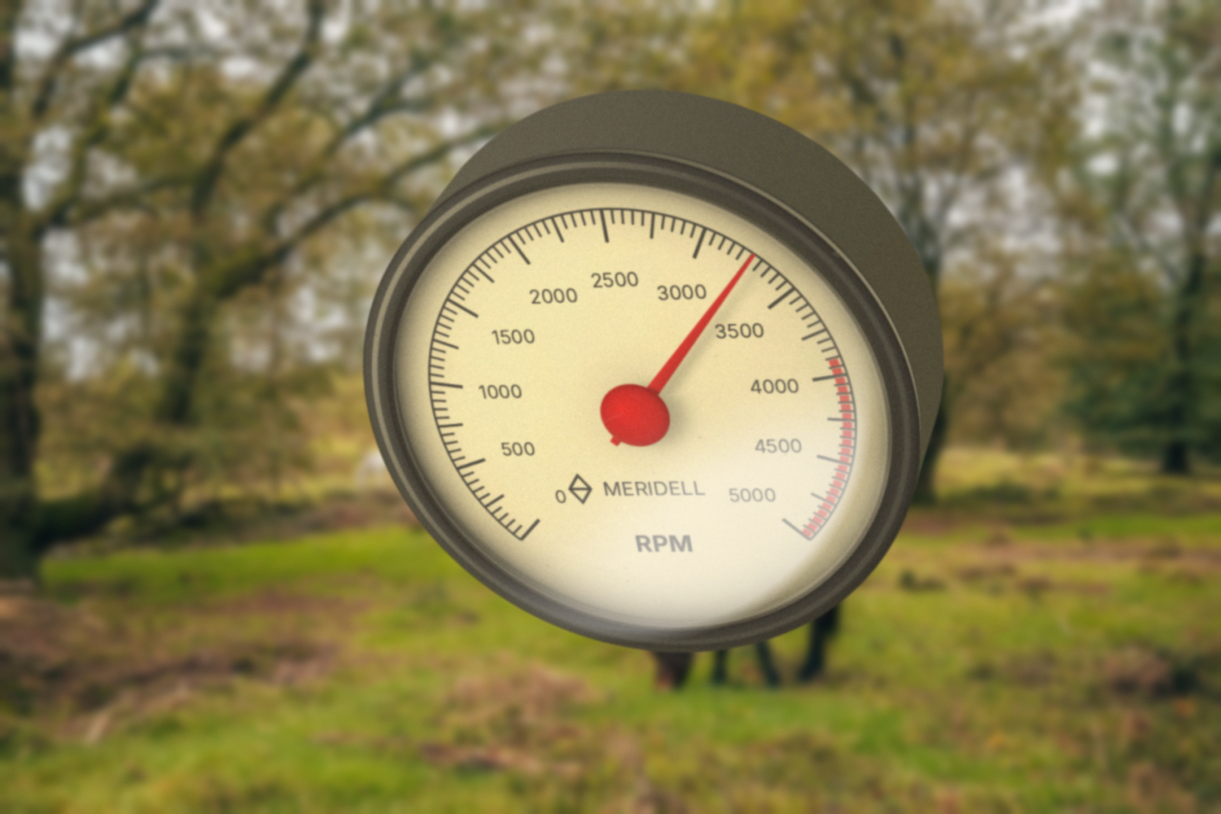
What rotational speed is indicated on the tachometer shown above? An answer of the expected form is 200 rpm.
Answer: 3250 rpm
